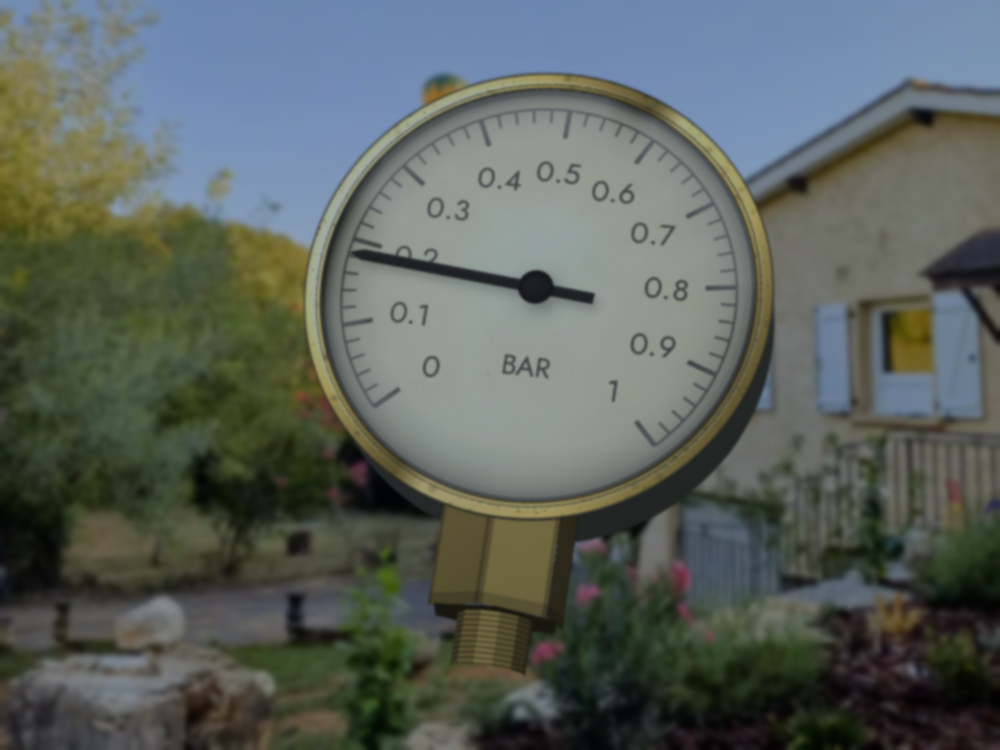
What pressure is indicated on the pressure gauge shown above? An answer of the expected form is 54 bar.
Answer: 0.18 bar
